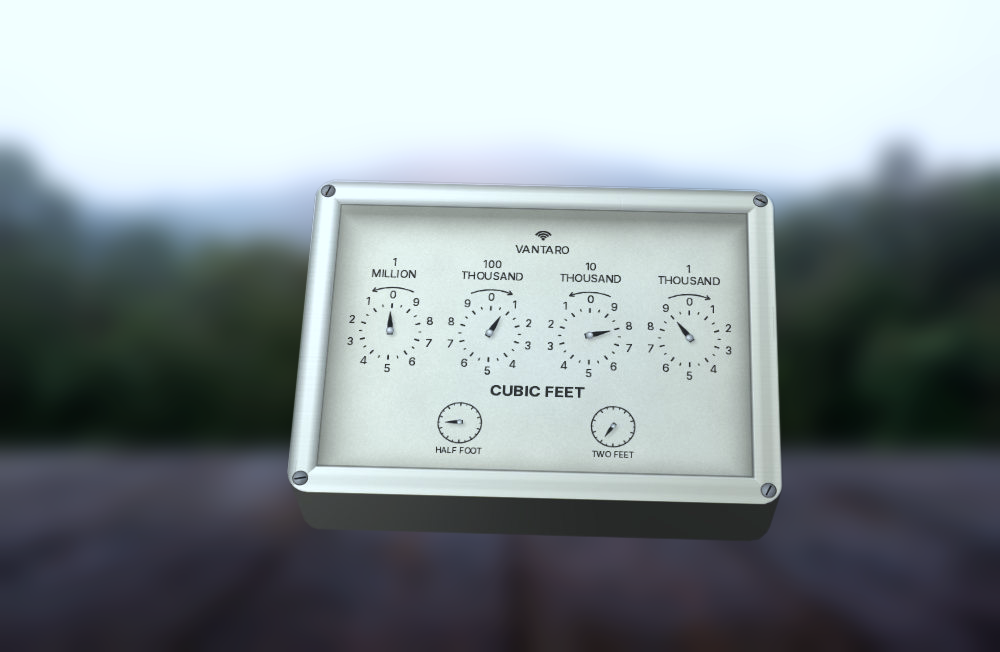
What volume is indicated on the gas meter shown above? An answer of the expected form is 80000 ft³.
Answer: 7900 ft³
